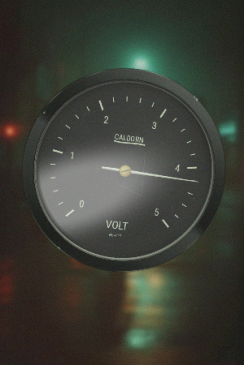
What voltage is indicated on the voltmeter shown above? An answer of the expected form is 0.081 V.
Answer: 4.2 V
